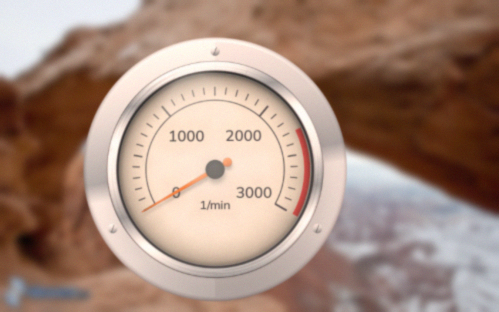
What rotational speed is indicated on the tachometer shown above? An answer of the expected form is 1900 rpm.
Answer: 0 rpm
